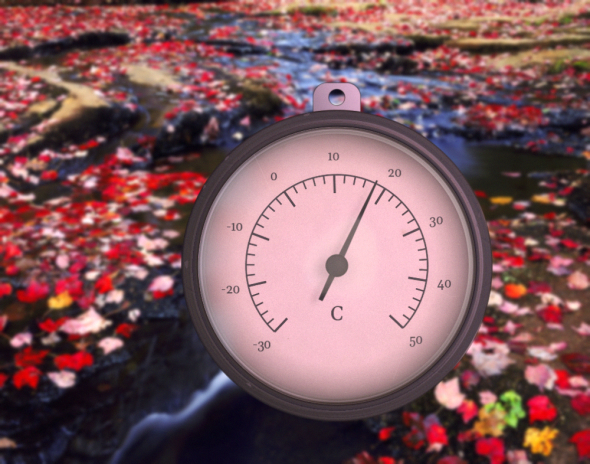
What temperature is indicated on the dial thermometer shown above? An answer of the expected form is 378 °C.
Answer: 18 °C
